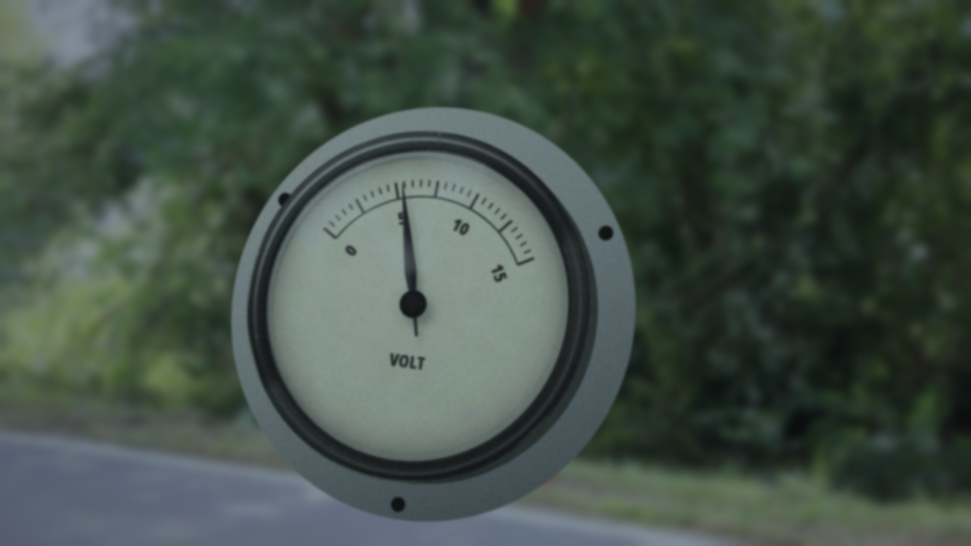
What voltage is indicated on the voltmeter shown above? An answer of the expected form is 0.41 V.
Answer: 5.5 V
